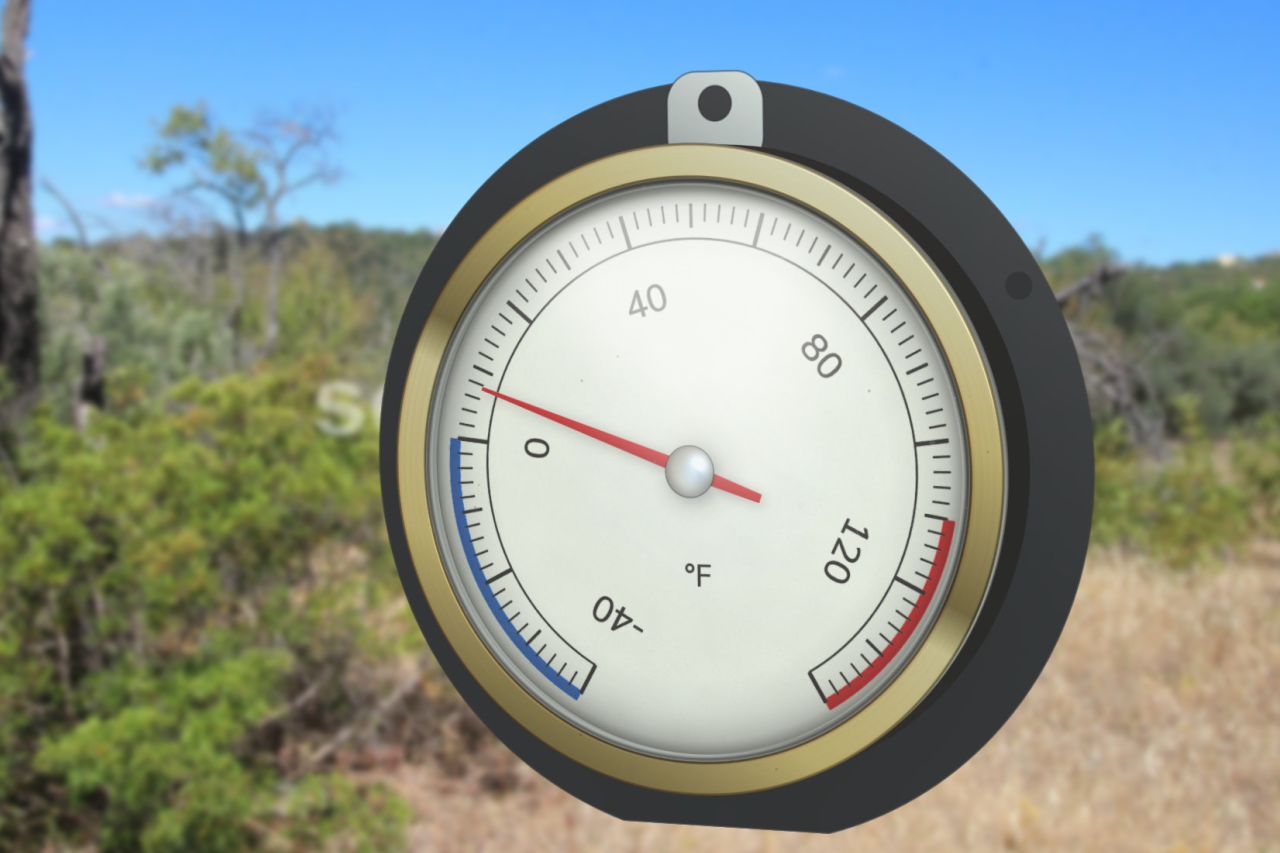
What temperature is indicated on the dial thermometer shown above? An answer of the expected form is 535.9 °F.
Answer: 8 °F
